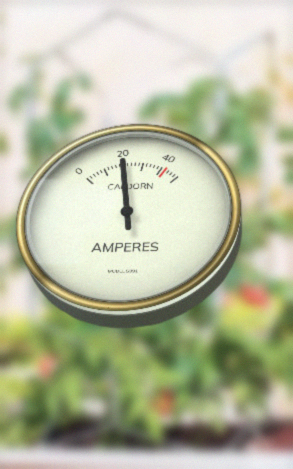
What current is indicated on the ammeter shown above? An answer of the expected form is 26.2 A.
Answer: 20 A
